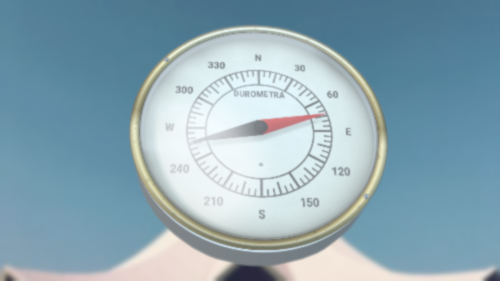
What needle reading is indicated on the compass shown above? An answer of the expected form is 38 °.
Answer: 75 °
